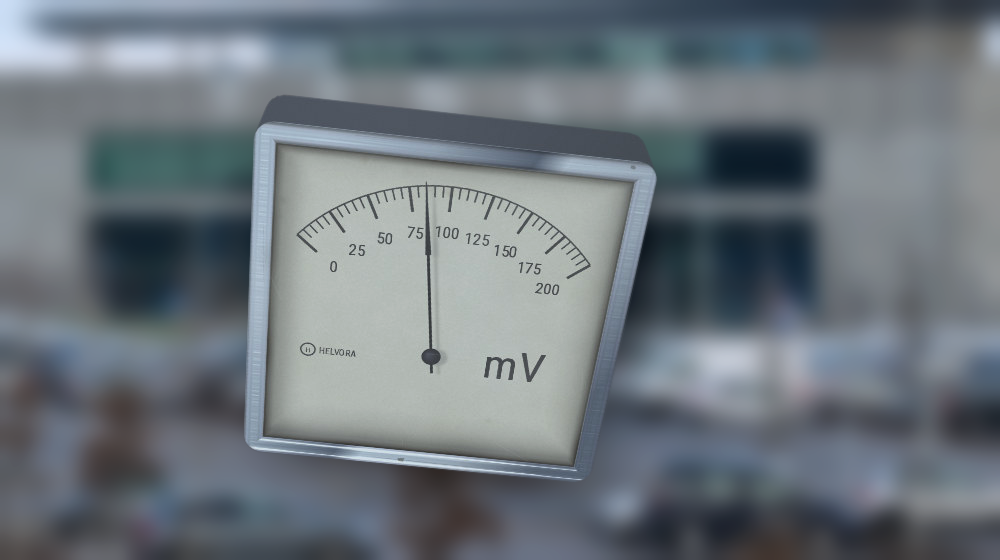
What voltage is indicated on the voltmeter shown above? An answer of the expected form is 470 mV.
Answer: 85 mV
